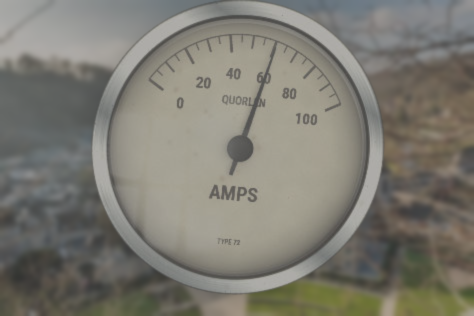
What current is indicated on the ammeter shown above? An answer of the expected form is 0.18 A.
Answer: 60 A
